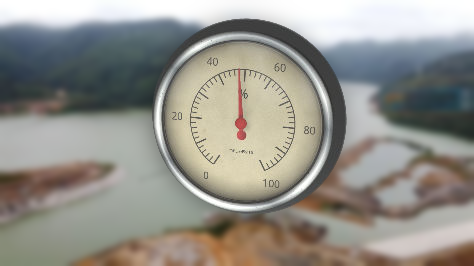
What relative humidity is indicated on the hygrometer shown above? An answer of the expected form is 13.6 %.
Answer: 48 %
